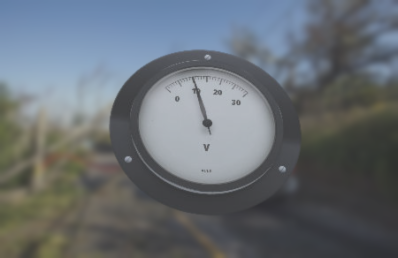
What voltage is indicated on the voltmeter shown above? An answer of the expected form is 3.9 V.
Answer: 10 V
